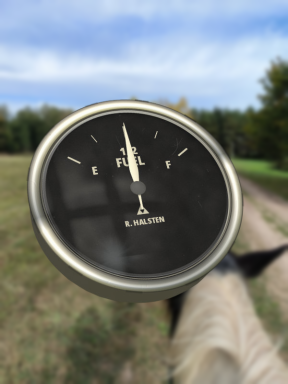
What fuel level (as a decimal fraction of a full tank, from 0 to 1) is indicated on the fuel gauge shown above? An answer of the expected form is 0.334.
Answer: 0.5
